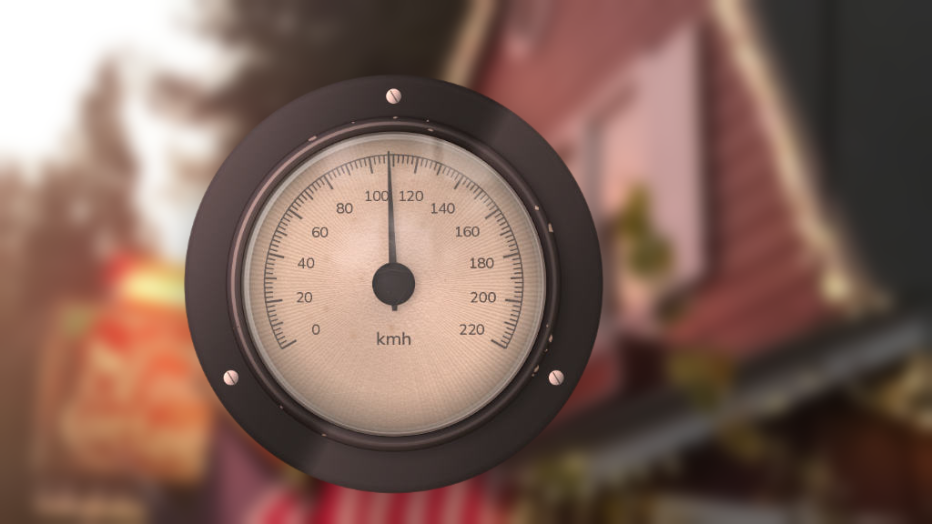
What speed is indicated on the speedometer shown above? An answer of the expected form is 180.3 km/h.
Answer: 108 km/h
